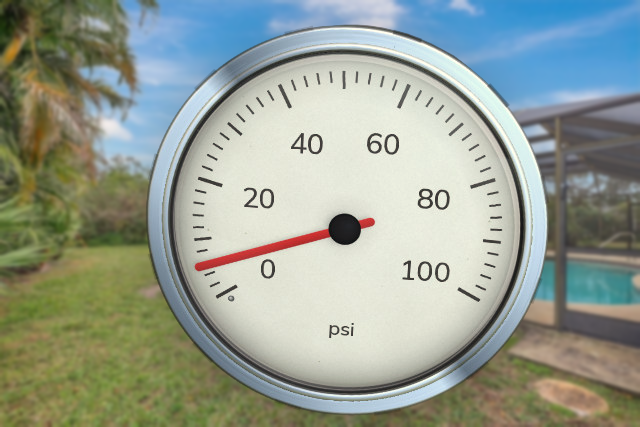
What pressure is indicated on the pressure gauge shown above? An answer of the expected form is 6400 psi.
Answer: 6 psi
